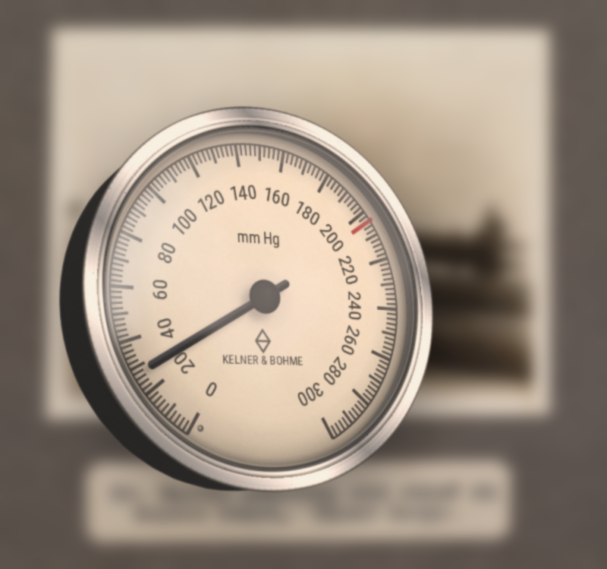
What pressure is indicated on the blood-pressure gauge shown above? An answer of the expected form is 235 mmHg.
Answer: 28 mmHg
